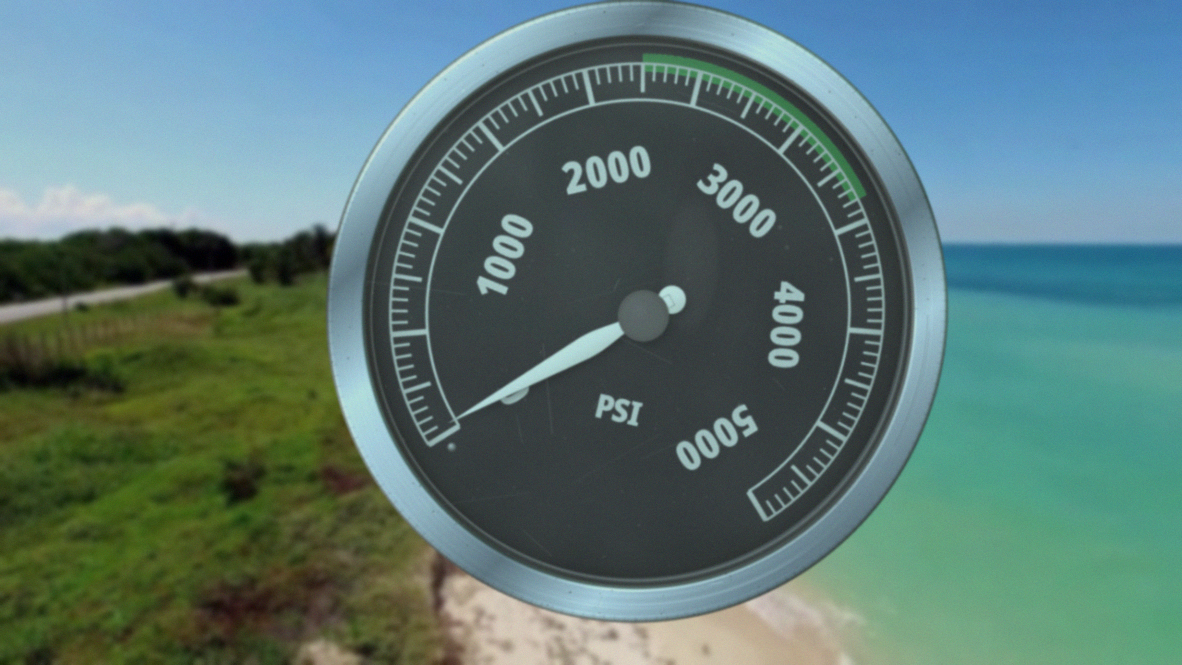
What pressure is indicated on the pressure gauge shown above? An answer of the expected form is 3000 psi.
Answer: 50 psi
